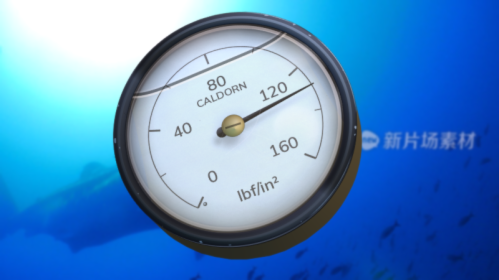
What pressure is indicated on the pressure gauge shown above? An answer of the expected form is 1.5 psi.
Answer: 130 psi
